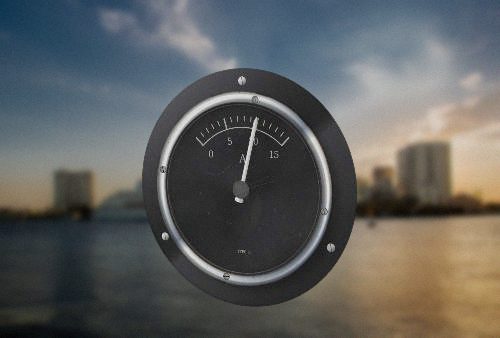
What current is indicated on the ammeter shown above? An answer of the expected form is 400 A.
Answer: 10 A
